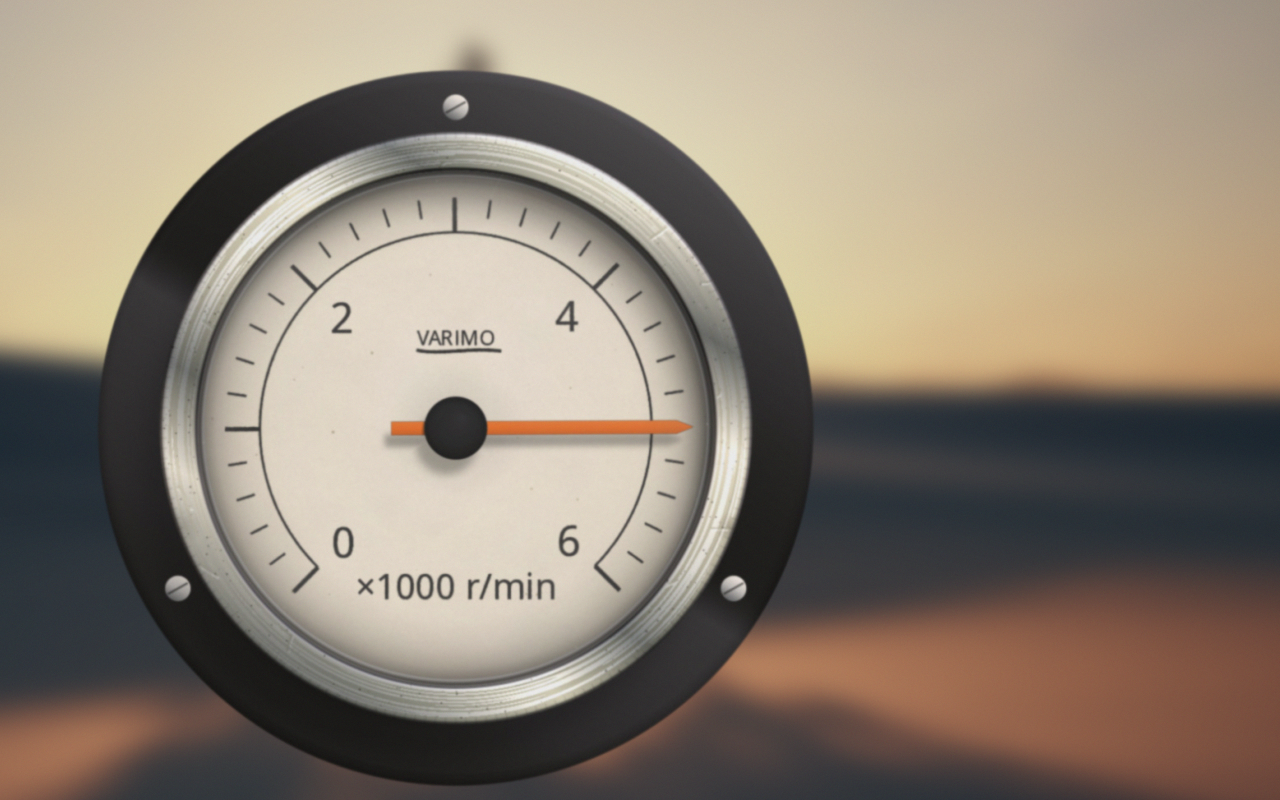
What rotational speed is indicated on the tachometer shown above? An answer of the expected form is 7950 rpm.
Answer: 5000 rpm
